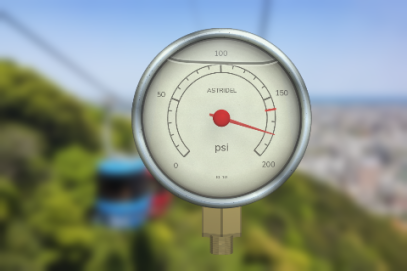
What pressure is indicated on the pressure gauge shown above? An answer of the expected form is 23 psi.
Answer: 180 psi
